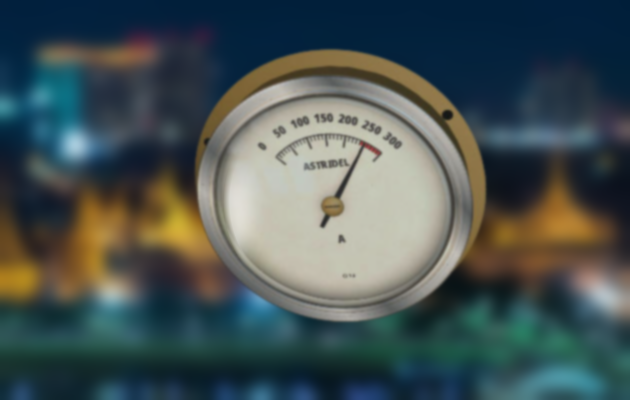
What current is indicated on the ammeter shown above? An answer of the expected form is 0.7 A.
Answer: 250 A
